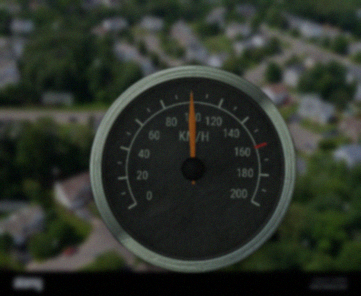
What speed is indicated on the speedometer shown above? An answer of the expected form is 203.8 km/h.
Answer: 100 km/h
